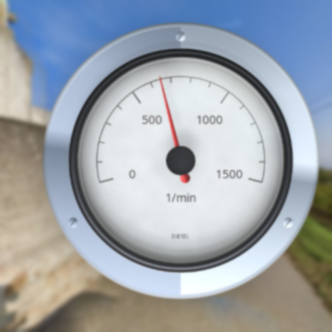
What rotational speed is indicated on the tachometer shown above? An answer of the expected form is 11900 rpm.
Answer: 650 rpm
